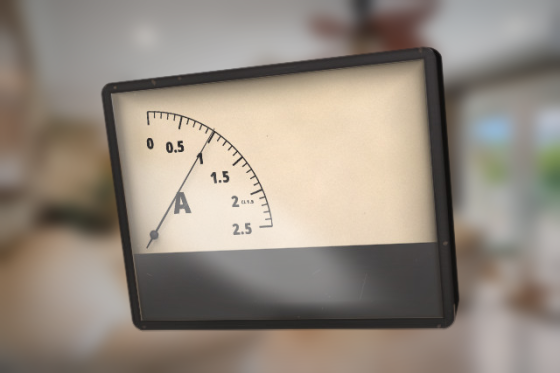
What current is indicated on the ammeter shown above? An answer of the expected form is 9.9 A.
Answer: 1 A
